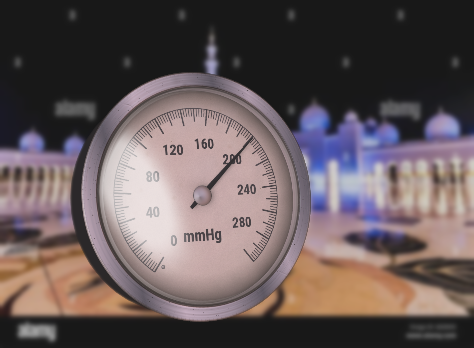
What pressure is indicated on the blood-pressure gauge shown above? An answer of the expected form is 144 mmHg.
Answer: 200 mmHg
